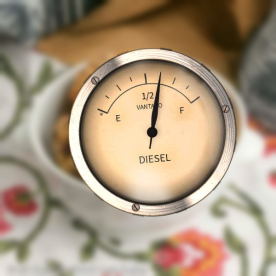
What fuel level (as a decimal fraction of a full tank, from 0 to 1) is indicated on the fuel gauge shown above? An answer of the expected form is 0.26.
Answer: 0.625
